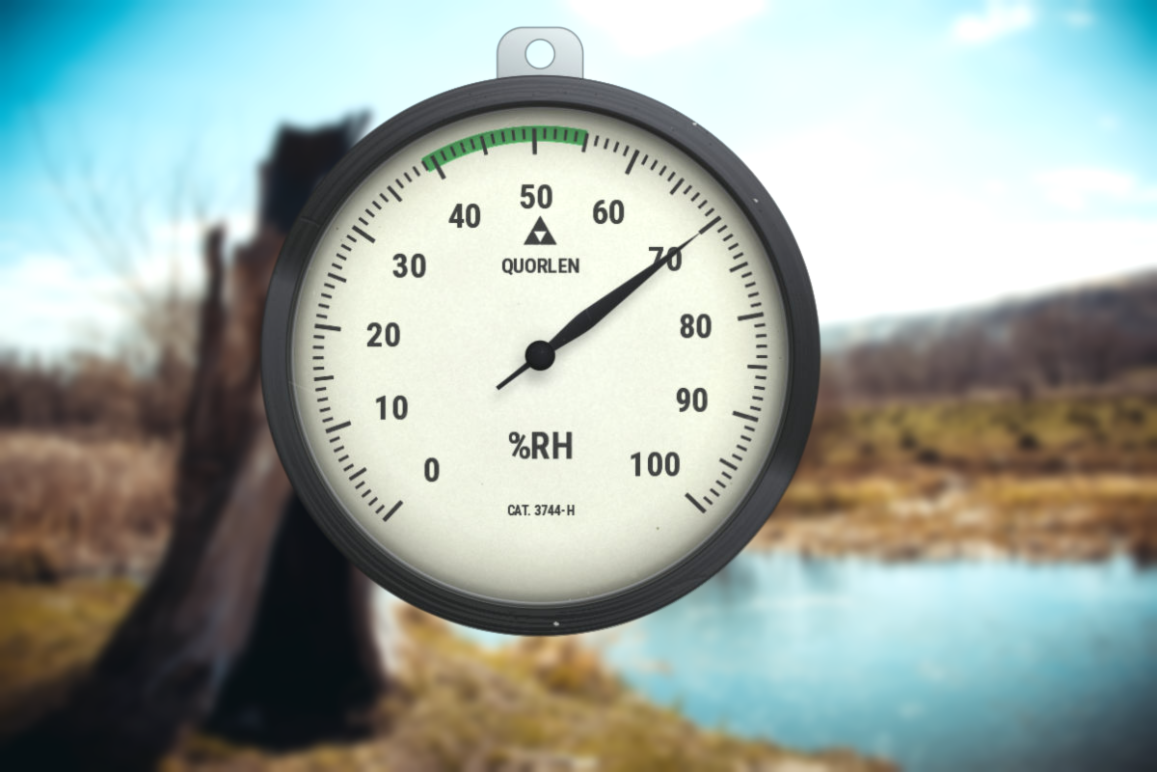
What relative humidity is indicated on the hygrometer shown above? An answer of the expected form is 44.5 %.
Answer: 70 %
